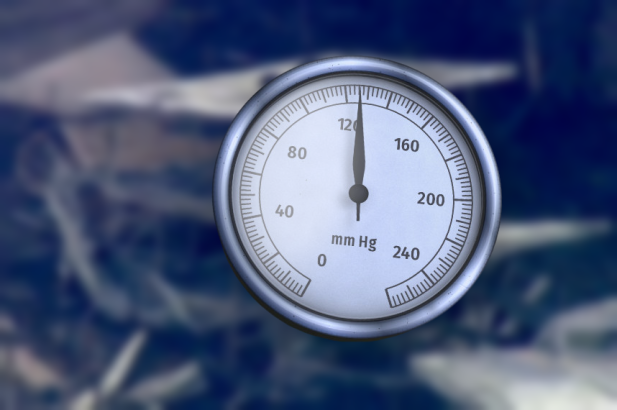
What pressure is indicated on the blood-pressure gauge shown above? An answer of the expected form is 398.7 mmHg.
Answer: 126 mmHg
